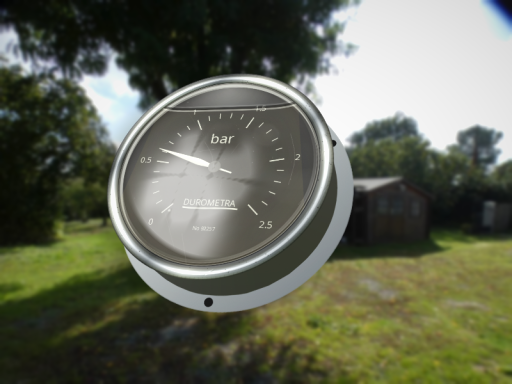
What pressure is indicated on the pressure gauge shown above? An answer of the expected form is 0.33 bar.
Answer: 0.6 bar
